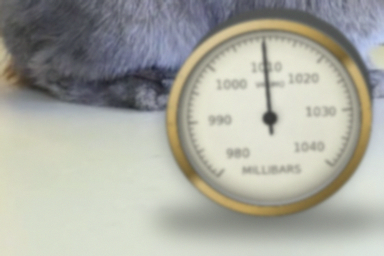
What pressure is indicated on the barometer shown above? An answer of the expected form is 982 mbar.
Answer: 1010 mbar
